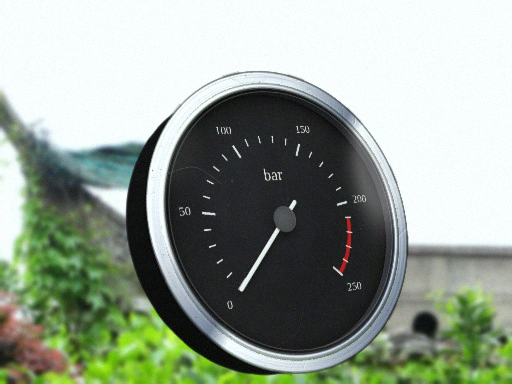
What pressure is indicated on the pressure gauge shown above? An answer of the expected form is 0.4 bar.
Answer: 0 bar
